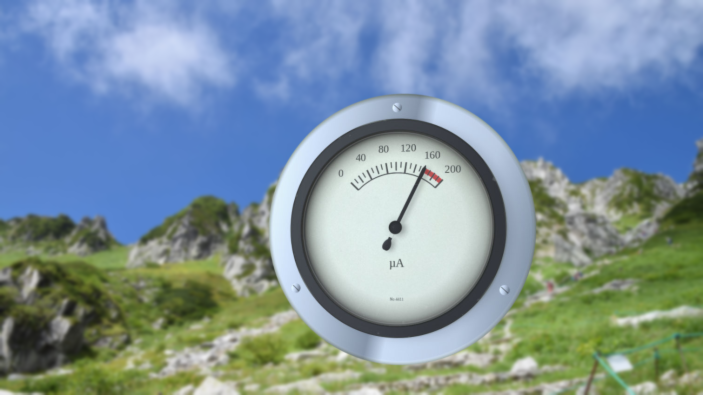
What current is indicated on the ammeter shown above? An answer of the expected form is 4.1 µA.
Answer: 160 µA
